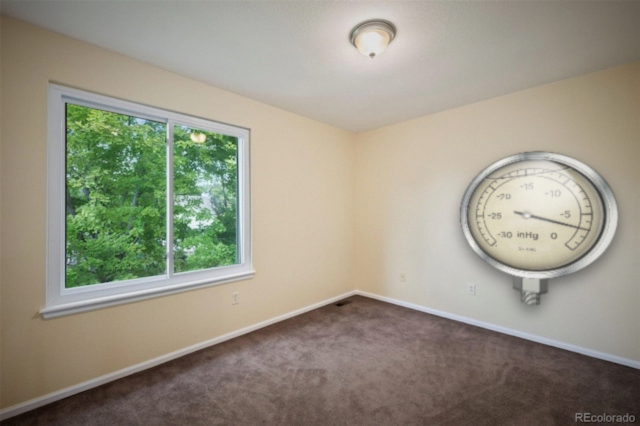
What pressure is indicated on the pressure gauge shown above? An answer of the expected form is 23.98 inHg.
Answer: -3 inHg
